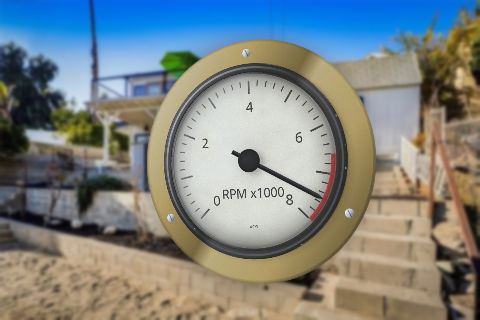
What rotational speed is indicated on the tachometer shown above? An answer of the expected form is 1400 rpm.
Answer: 7500 rpm
